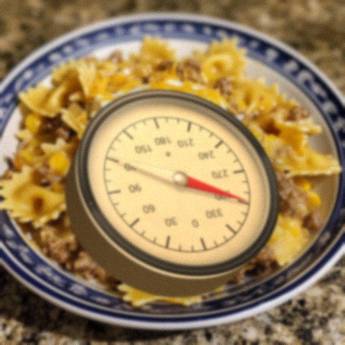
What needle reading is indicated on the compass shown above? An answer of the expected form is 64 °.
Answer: 300 °
